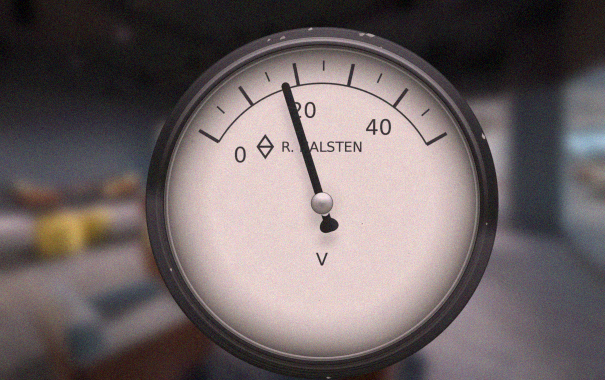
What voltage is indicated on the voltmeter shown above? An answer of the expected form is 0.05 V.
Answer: 17.5 V
